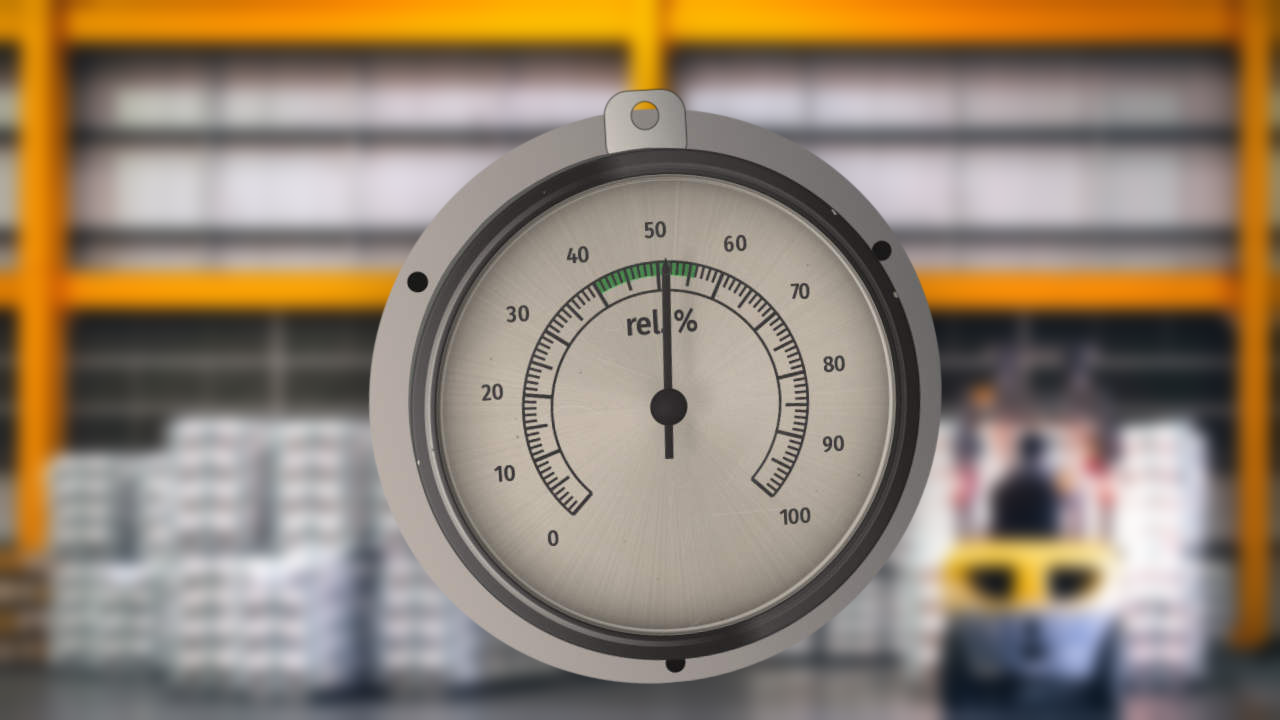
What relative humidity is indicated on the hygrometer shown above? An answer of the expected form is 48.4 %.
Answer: 51 %
